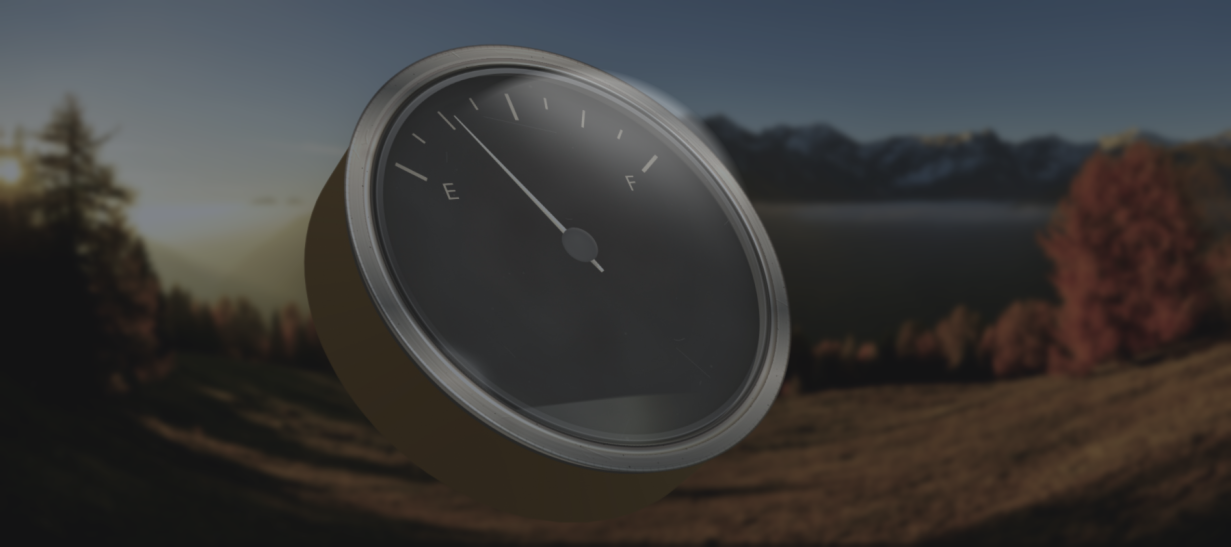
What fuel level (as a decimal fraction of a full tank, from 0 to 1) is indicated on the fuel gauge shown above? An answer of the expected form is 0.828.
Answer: 0.25
